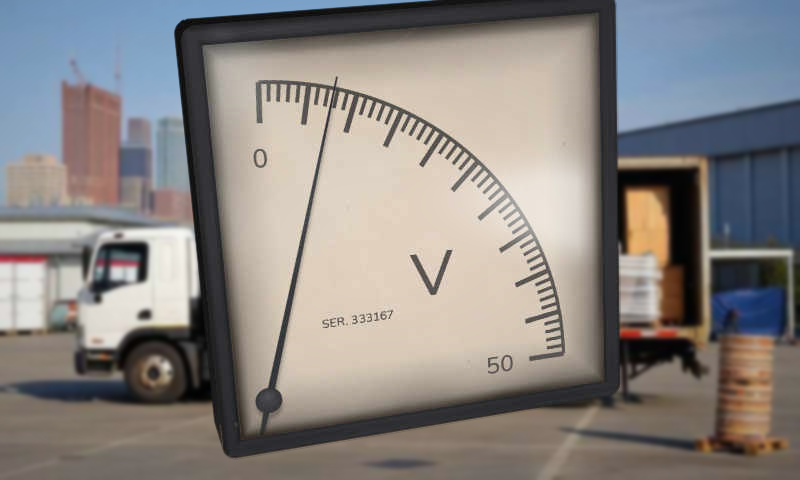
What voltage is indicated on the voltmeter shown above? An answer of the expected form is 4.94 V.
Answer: 7.5 V
